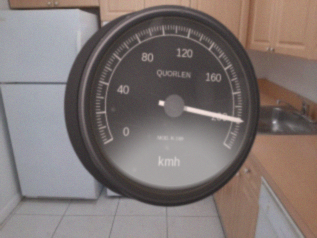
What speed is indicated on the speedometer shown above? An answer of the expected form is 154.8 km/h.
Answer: 200 km/h
